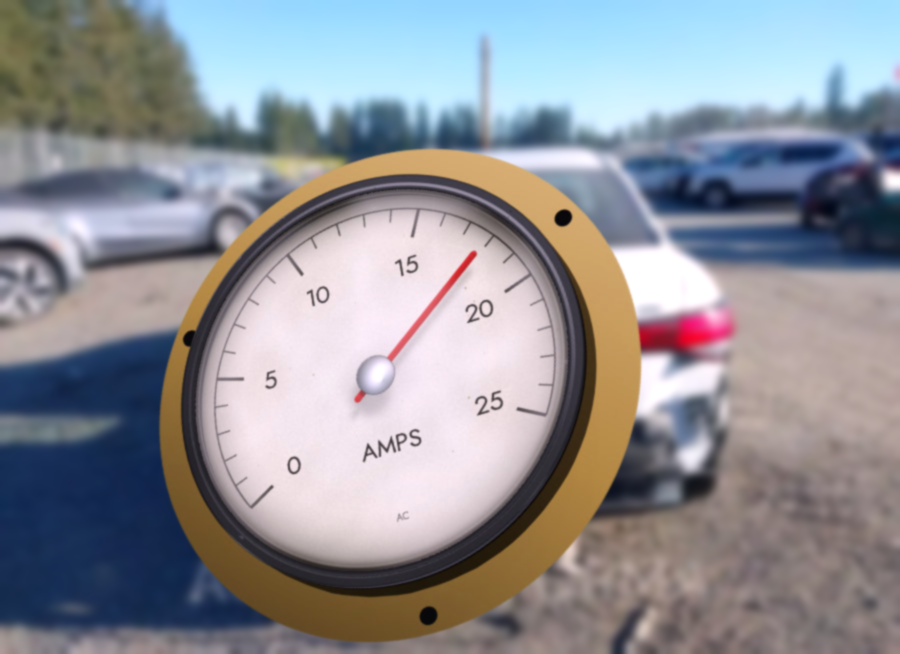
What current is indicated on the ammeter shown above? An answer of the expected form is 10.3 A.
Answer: 18 A
